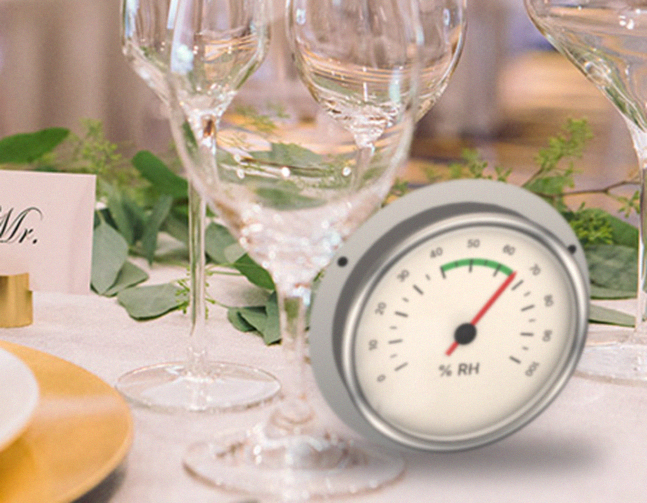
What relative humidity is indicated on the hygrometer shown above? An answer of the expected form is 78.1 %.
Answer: 65 %
